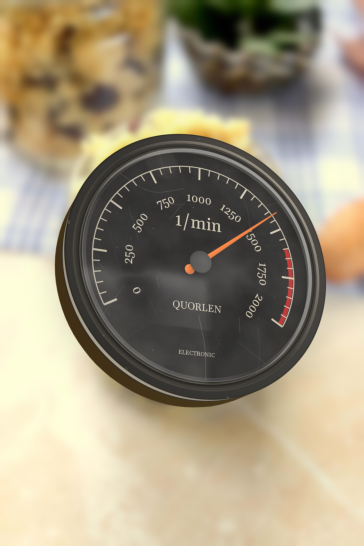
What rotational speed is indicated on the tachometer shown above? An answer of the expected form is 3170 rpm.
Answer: 1425 rpm
